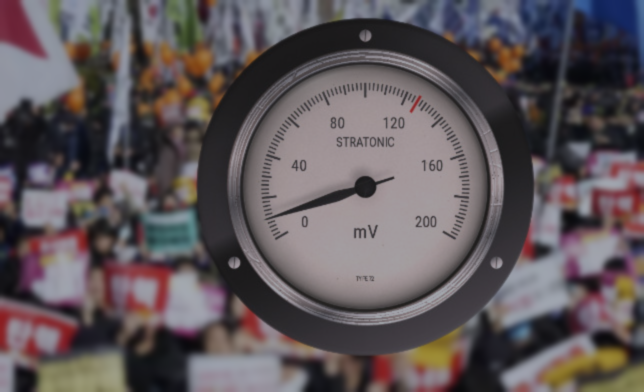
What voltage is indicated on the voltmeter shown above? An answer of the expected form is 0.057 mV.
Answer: 10 mV
